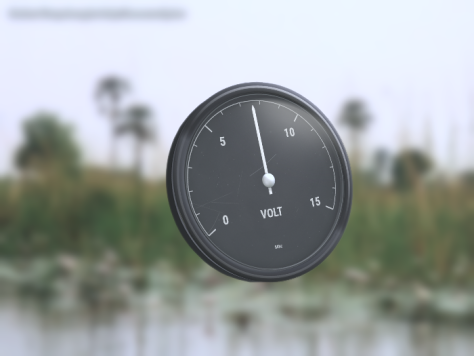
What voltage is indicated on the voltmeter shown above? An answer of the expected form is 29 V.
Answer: 7.5 V
